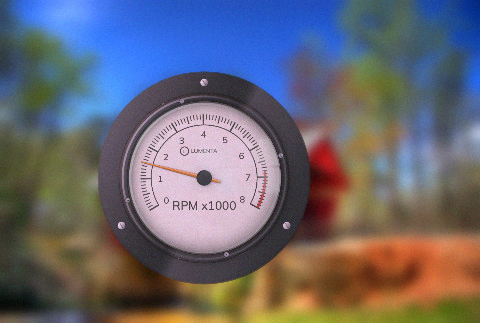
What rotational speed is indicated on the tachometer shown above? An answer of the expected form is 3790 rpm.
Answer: 1500 rpm
